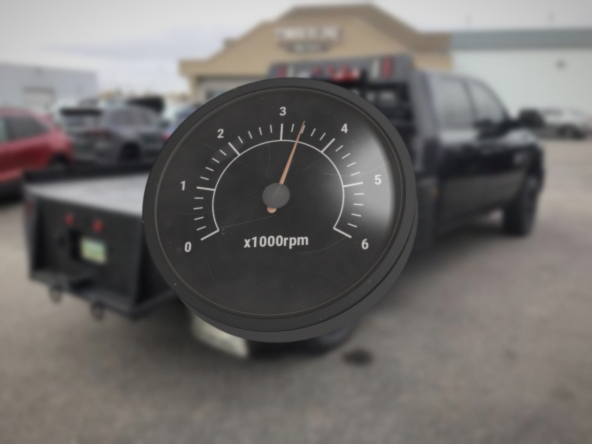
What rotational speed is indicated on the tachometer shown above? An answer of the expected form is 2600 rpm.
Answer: 3400 rpm
